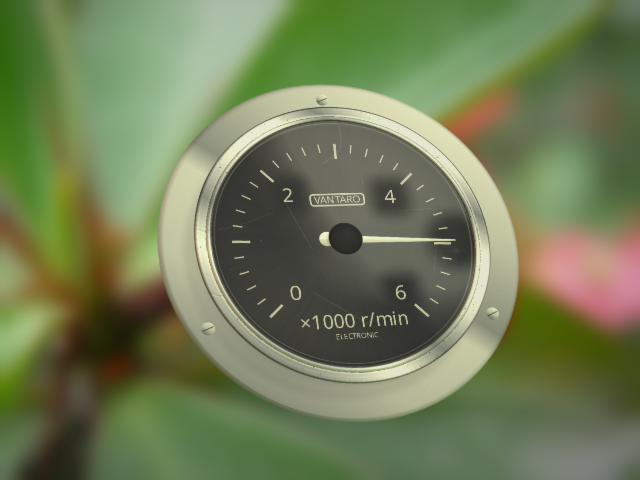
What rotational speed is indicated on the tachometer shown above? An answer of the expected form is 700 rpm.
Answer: 5000 rpm
